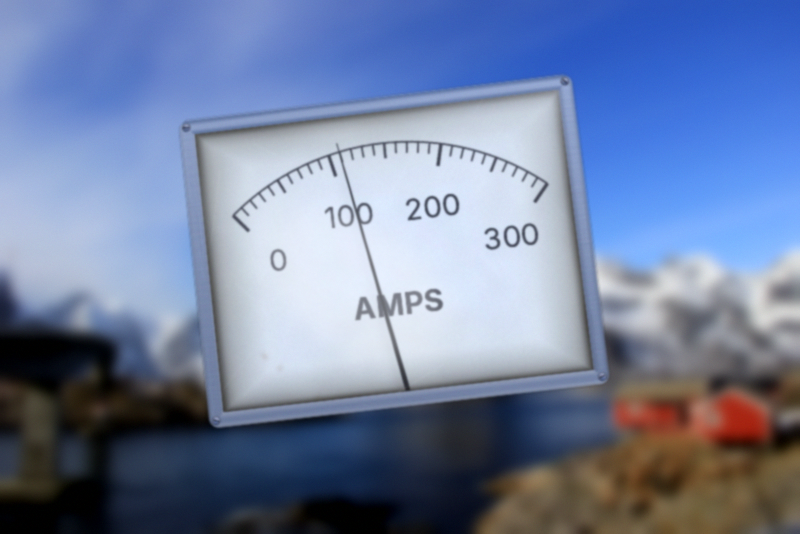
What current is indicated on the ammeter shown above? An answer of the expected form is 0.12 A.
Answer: 110 A
